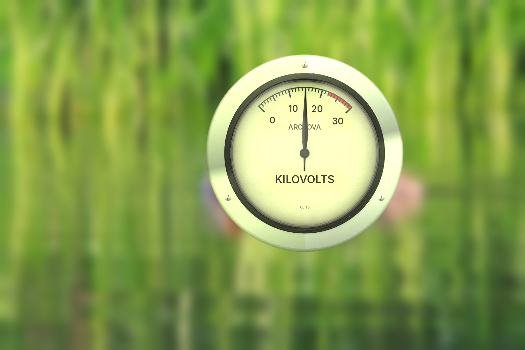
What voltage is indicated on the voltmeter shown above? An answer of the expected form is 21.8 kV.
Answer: 15 kV
